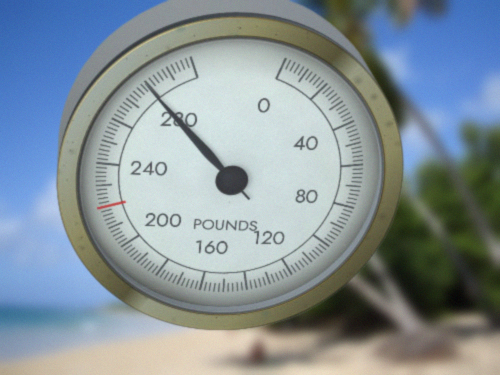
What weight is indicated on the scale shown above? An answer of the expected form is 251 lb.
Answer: 280 lb
